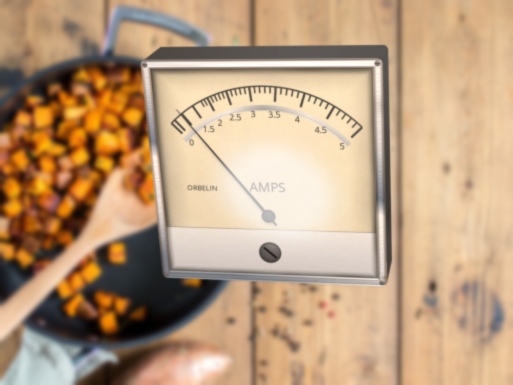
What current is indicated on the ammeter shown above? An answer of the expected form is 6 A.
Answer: 1 A
